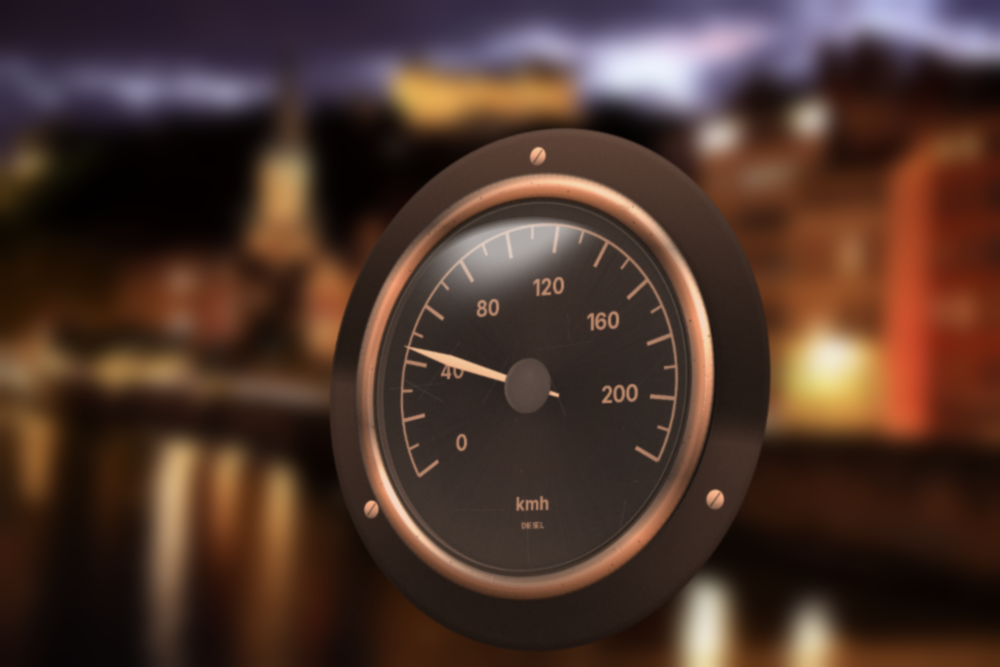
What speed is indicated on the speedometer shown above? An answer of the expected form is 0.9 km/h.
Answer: 45 km/h
